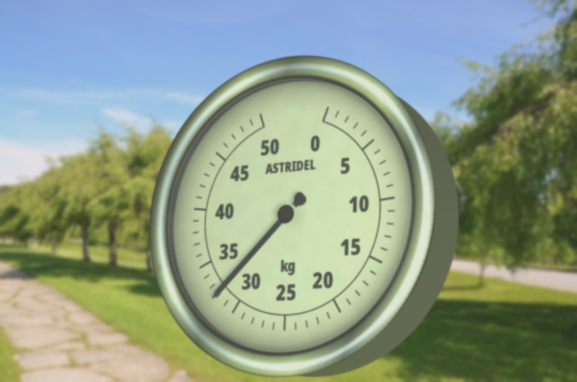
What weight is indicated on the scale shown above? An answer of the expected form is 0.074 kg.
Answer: 32 kg
